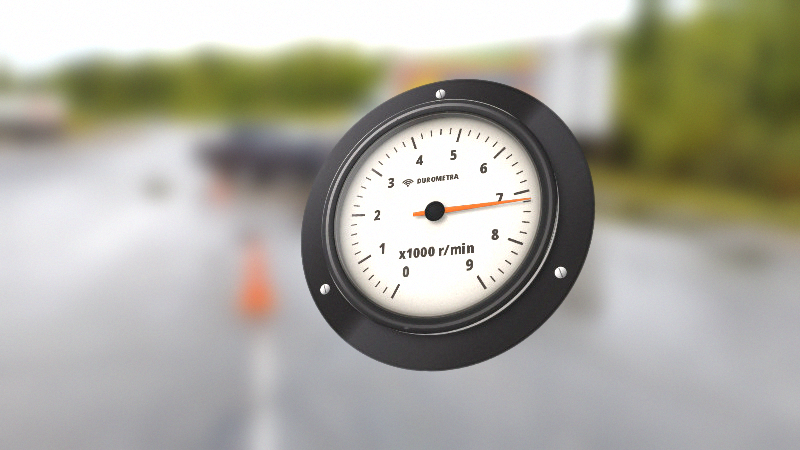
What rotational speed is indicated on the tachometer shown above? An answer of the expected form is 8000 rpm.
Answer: 7200 rpm
